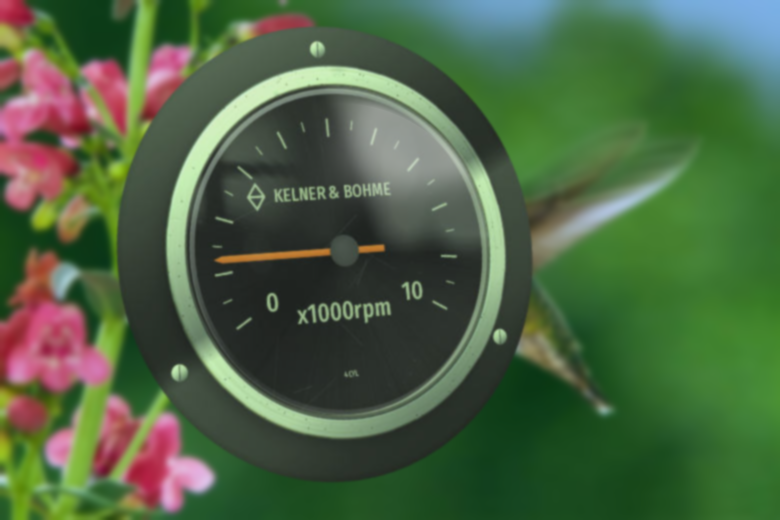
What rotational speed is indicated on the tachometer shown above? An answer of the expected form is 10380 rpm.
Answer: 1250 rpm
